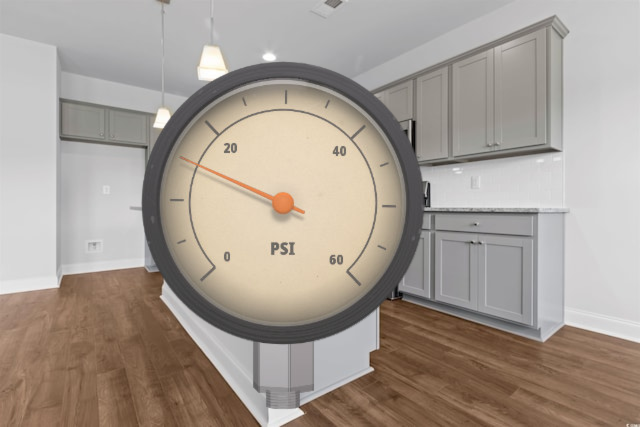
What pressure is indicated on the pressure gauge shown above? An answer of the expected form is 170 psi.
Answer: 15 psi
